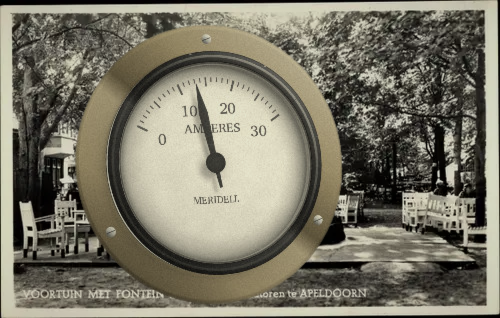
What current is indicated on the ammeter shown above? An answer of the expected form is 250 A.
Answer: 13 A
